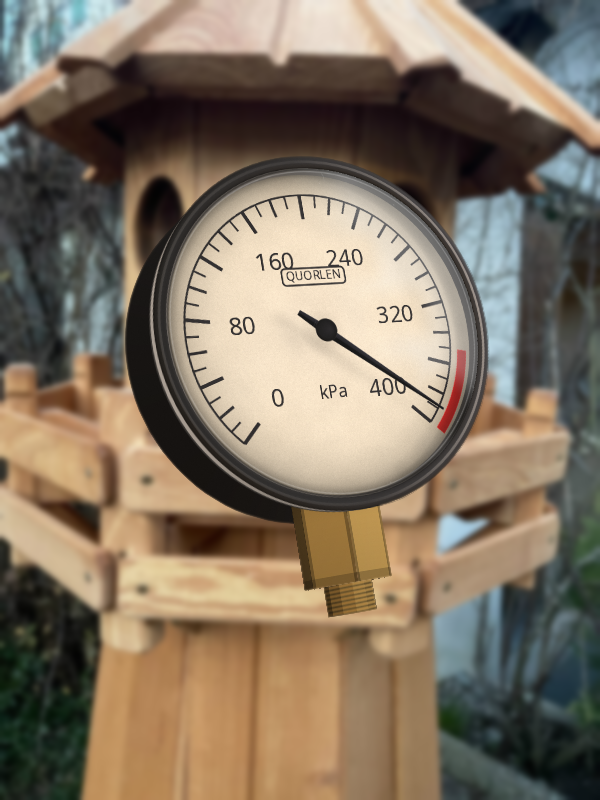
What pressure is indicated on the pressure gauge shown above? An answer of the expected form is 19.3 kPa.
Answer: 390 kPa
